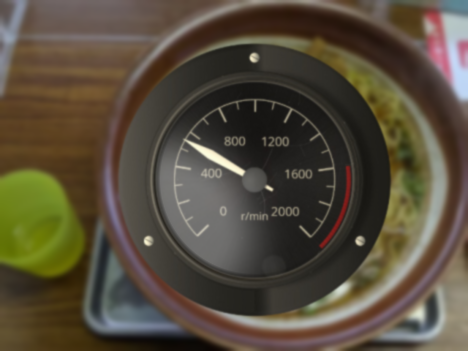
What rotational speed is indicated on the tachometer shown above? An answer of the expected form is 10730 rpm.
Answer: 550 rpm
